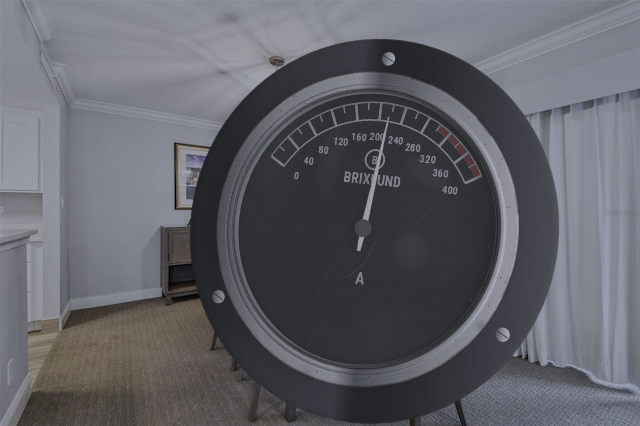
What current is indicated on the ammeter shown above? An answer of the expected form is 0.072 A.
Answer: 220 A
